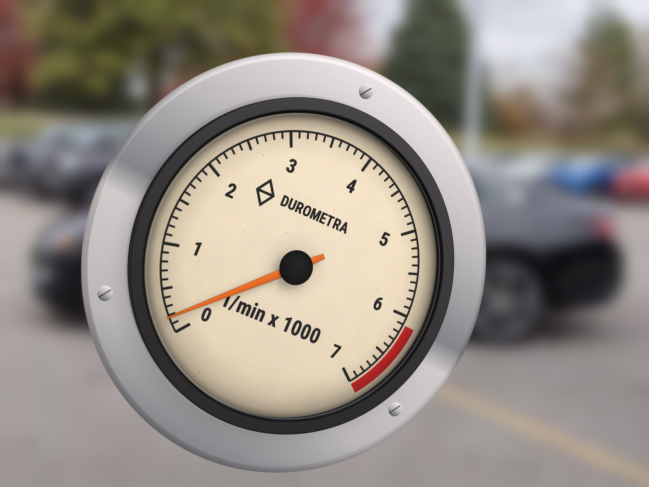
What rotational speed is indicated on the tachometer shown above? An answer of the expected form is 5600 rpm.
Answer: 200 rpm
